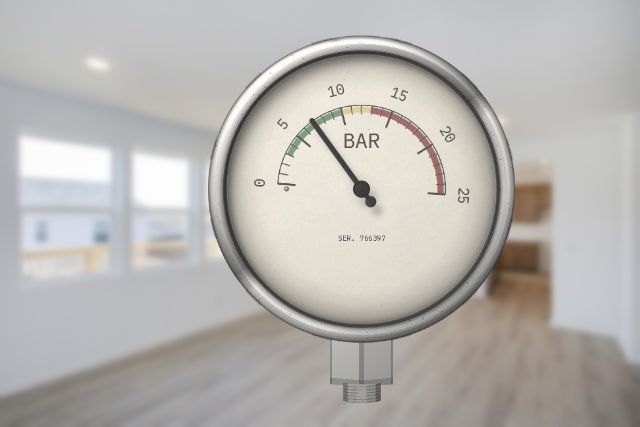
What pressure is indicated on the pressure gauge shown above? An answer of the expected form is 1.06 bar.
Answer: 7 bar
